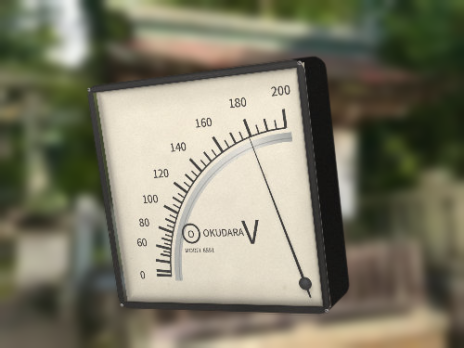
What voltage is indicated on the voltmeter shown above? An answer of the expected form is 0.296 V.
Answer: 180 V
